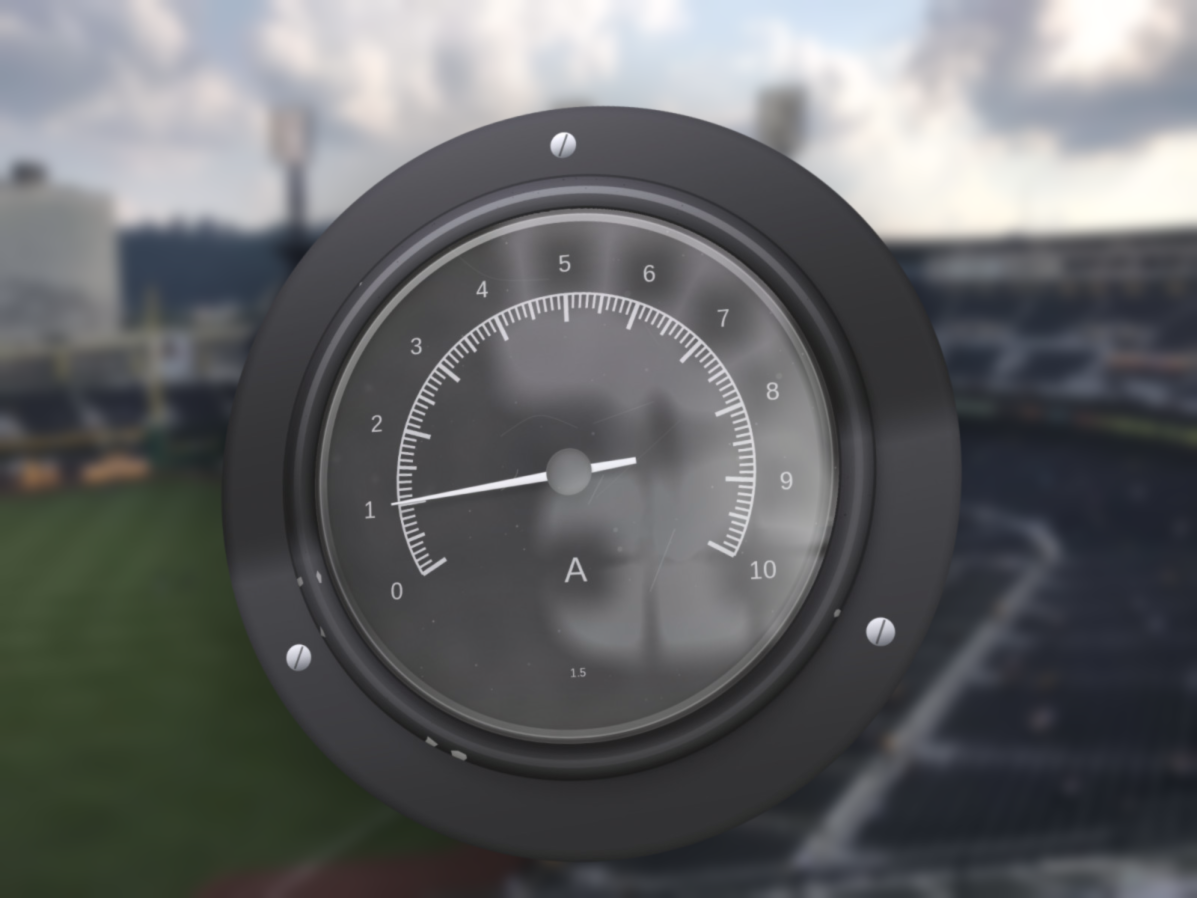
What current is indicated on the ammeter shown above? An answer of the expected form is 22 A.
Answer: 1 A
